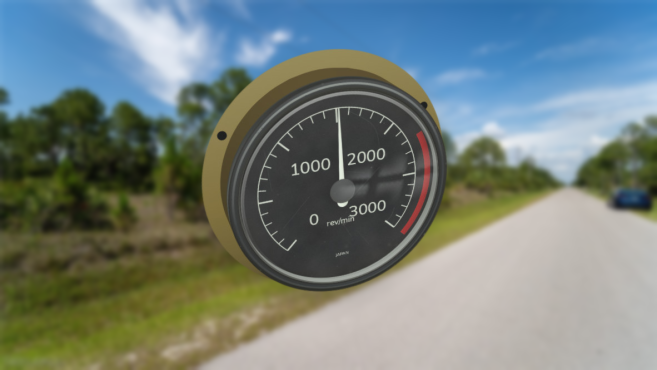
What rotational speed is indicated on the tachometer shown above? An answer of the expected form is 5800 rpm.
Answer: 1500 rpm
